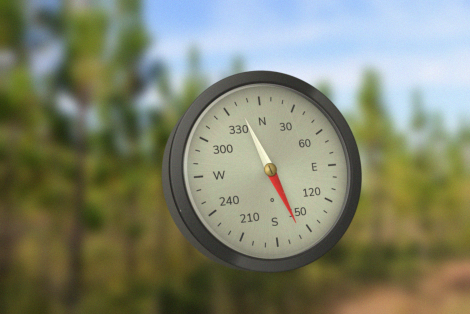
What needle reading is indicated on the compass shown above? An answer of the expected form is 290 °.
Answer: 160 °
